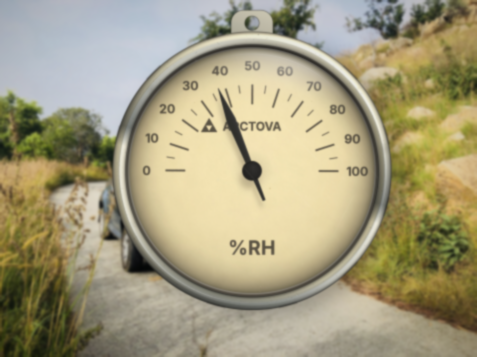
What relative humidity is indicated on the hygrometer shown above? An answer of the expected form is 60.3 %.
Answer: 37.5 %
